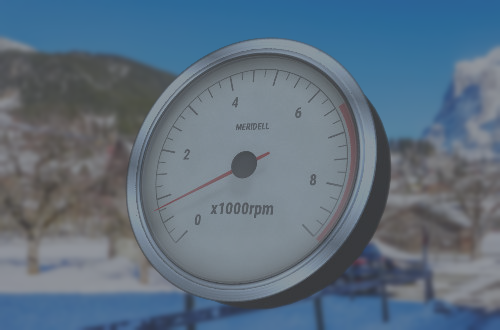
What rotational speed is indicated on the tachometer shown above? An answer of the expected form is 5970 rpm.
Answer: 750 rpm
